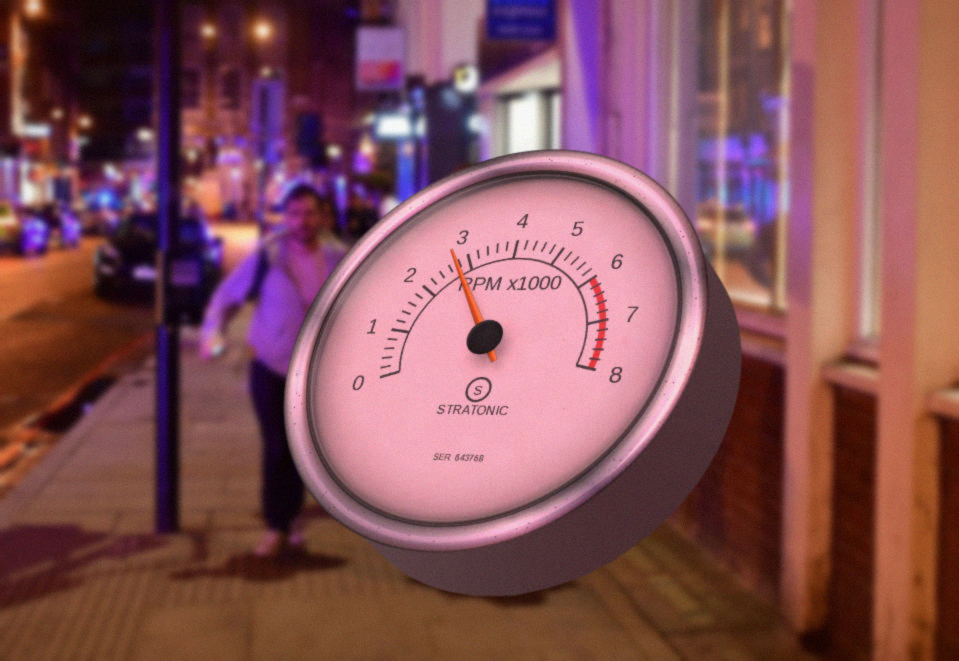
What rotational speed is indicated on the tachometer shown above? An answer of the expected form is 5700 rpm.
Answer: 2800 rpm
